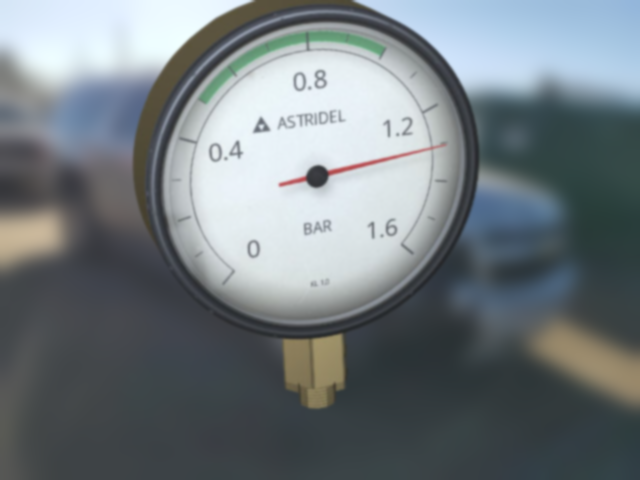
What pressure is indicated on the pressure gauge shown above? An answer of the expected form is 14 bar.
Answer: 1.3 bar
